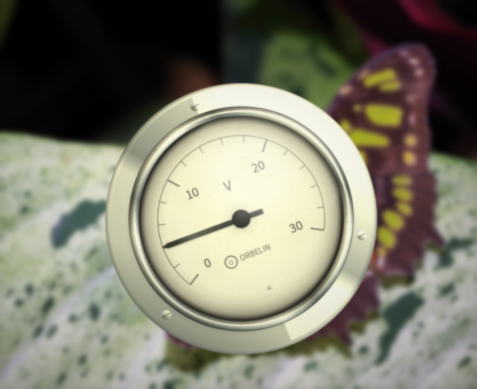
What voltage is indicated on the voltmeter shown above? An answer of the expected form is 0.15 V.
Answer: 4 V
